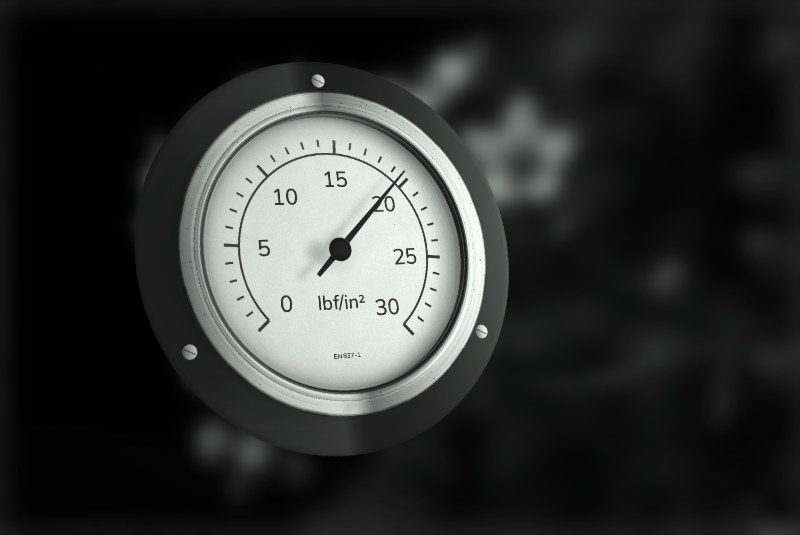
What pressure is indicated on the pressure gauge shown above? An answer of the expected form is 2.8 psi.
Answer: 19.5 psi
